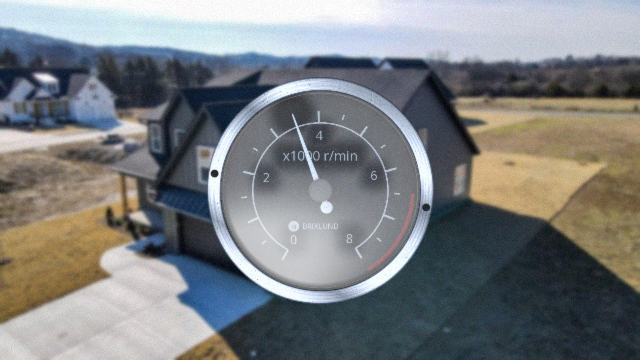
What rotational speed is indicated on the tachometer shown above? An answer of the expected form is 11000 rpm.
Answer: 3500 rpm
